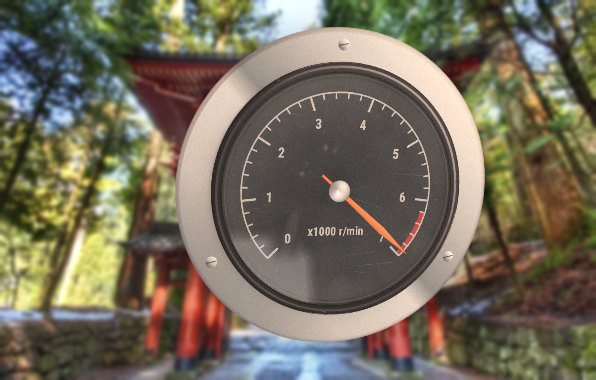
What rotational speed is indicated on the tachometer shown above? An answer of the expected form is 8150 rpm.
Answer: 6900 rpm
